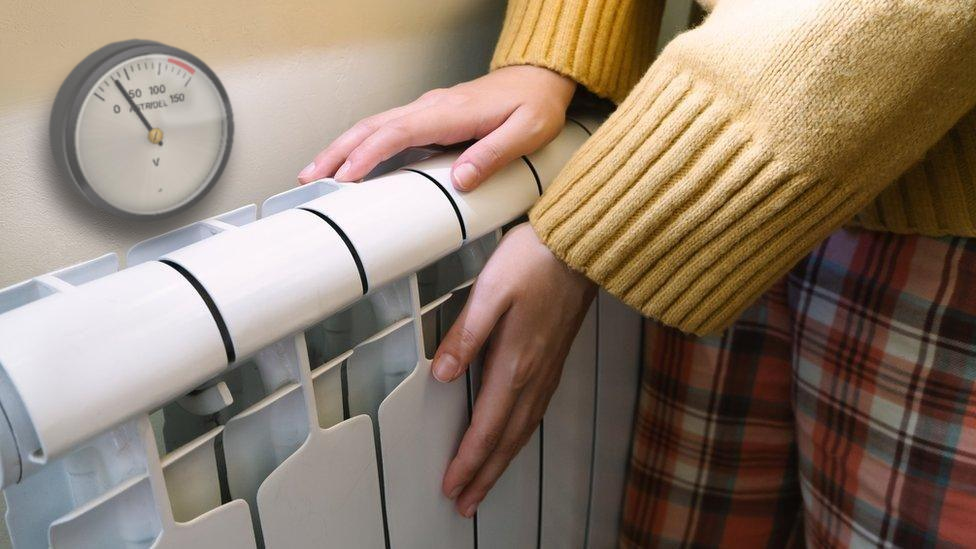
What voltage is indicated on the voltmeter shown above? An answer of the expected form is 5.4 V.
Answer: 30 V
